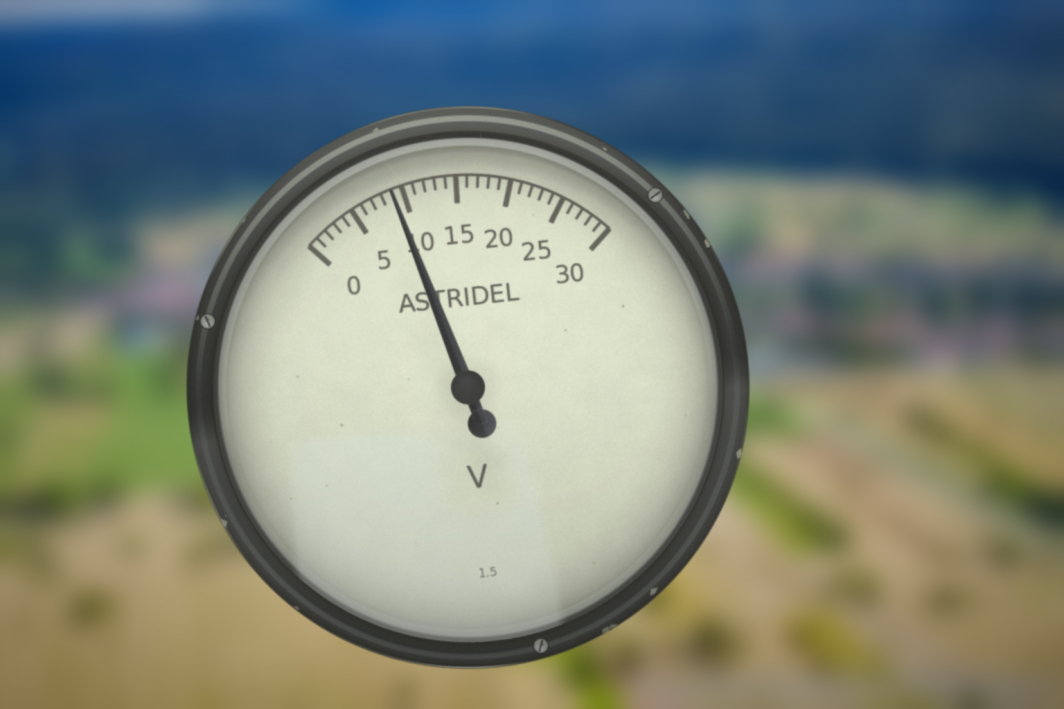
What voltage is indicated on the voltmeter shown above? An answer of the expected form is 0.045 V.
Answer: 9 V
